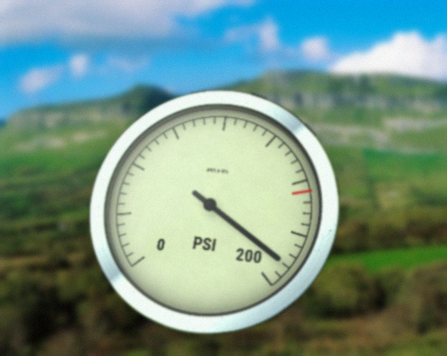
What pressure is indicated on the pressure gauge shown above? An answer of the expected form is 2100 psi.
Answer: 190 psi
